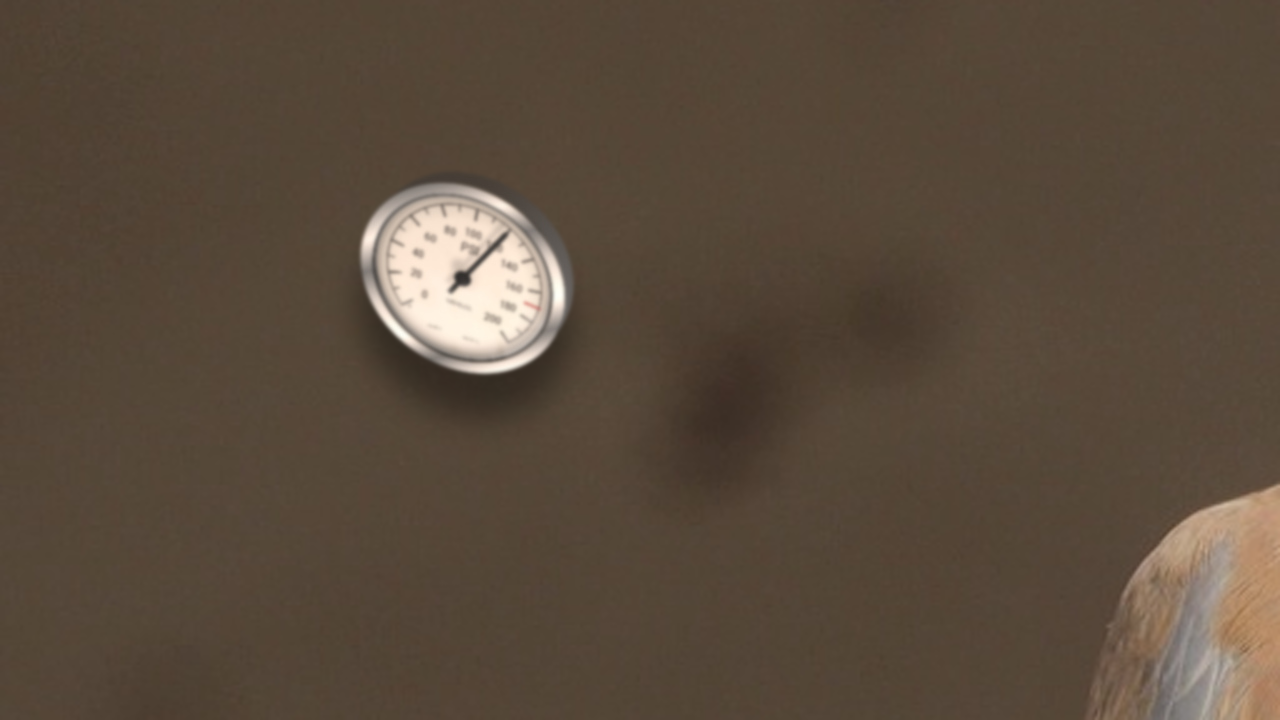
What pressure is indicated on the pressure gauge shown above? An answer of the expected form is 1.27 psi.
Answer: 120 psi
